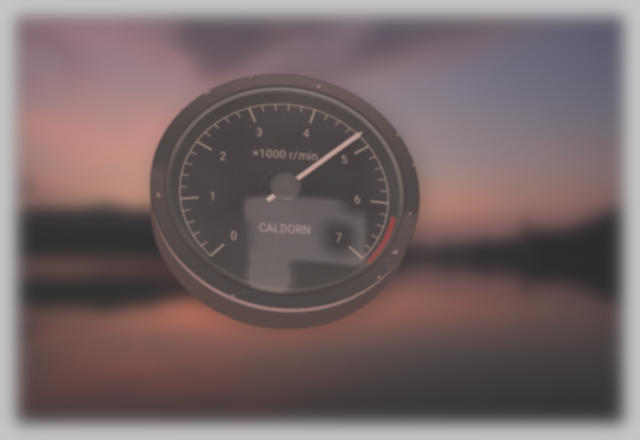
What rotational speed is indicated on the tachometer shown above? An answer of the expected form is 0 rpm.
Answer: 4800 rpm
